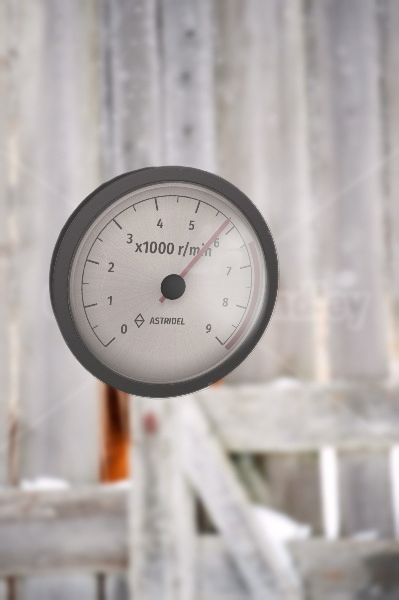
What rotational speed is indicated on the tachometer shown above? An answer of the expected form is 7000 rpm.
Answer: 5750 rpm
